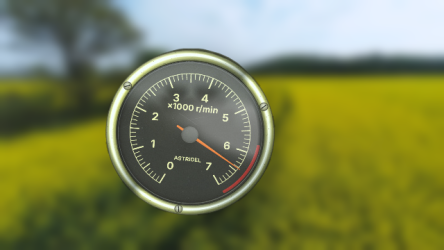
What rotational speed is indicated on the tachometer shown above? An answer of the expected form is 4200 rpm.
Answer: 6400 rpm
